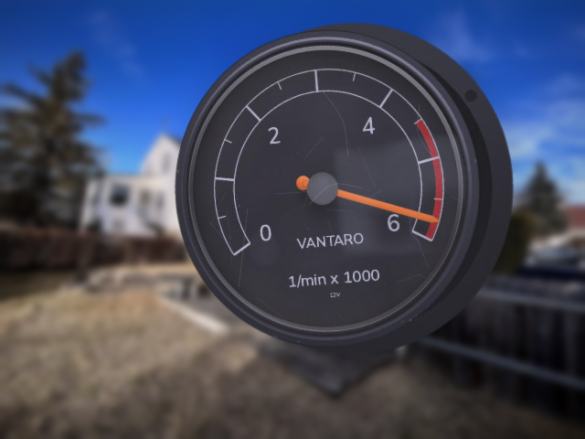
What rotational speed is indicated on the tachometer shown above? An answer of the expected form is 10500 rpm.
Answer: 5750 rpm
